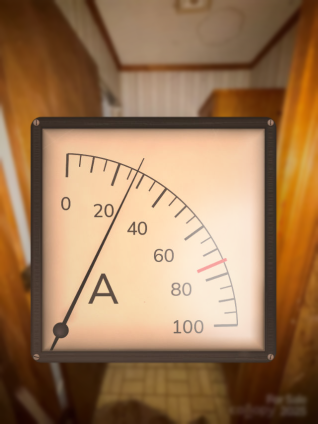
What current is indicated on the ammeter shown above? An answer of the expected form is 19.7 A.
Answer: 27.5 A
